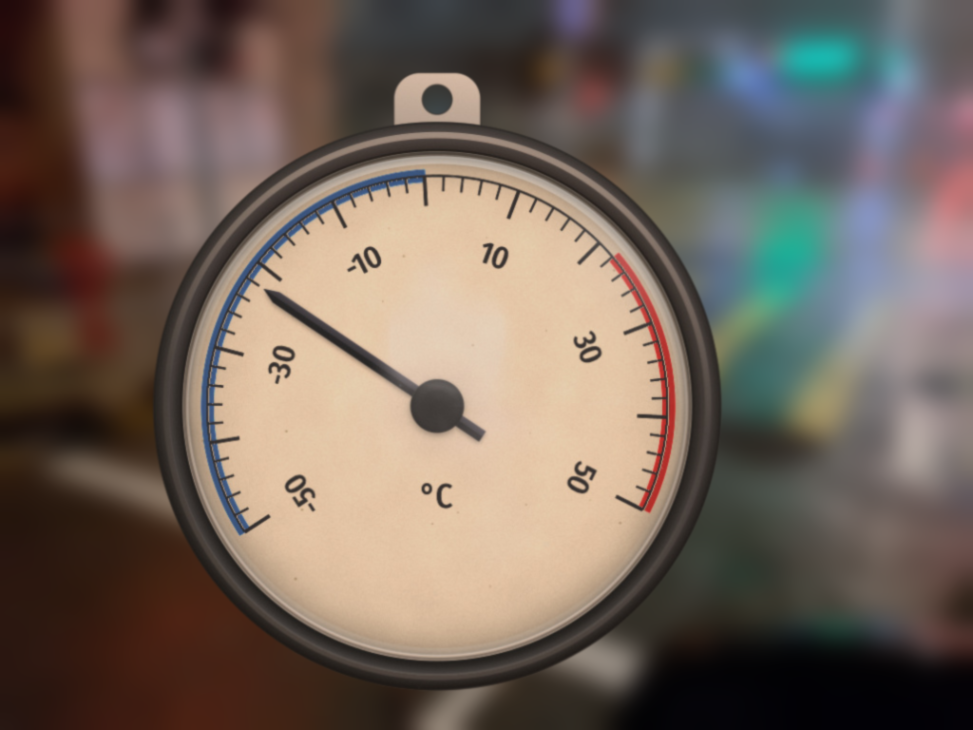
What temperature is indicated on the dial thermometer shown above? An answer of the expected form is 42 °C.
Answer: -22 °C
